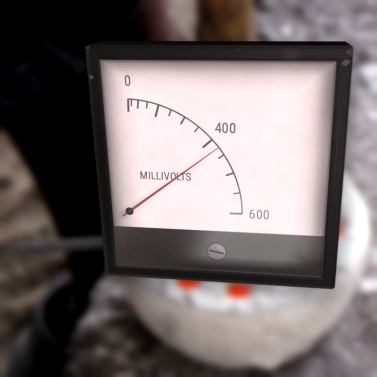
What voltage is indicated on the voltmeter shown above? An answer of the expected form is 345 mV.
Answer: 425 mV
